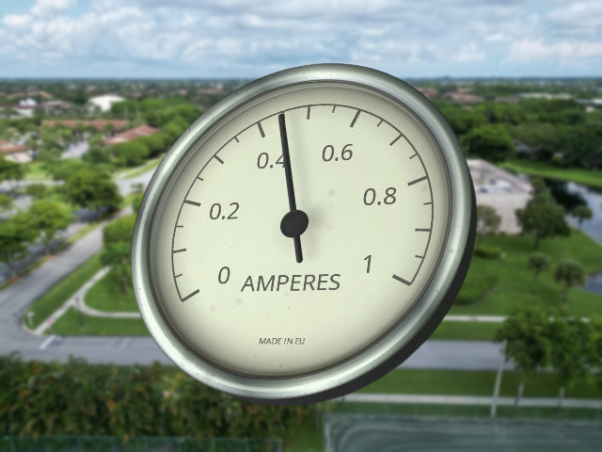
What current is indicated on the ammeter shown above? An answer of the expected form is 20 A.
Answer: 0.45 A
